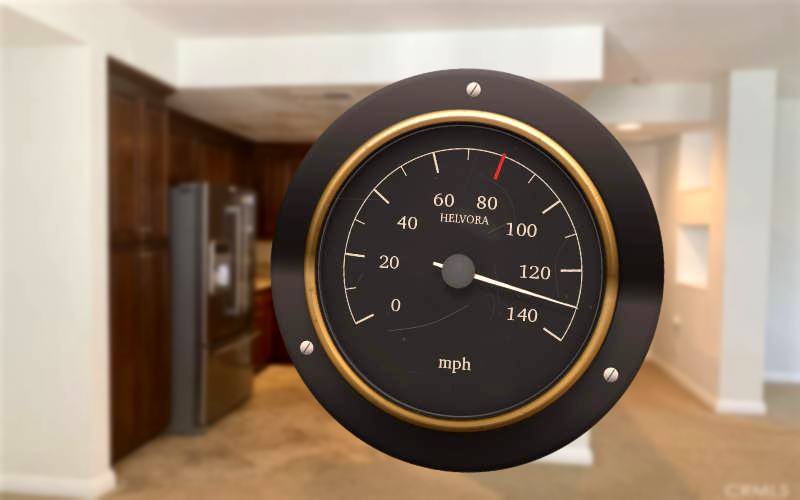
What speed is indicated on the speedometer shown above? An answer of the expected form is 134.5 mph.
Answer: 130 mph
